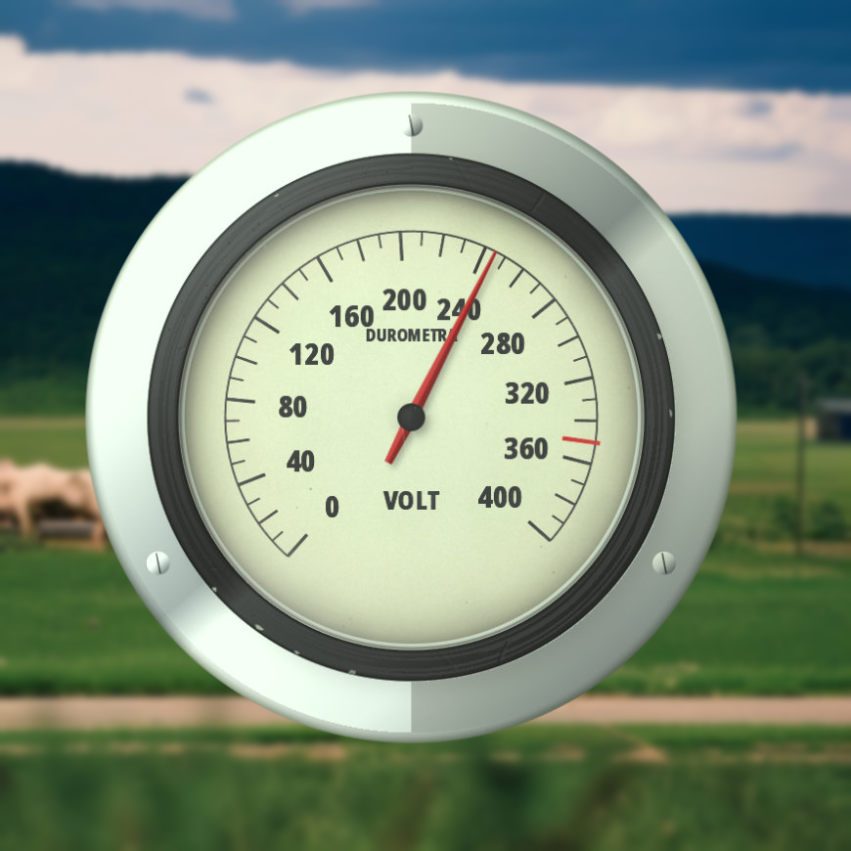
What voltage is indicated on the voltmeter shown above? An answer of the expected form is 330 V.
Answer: 245 V
